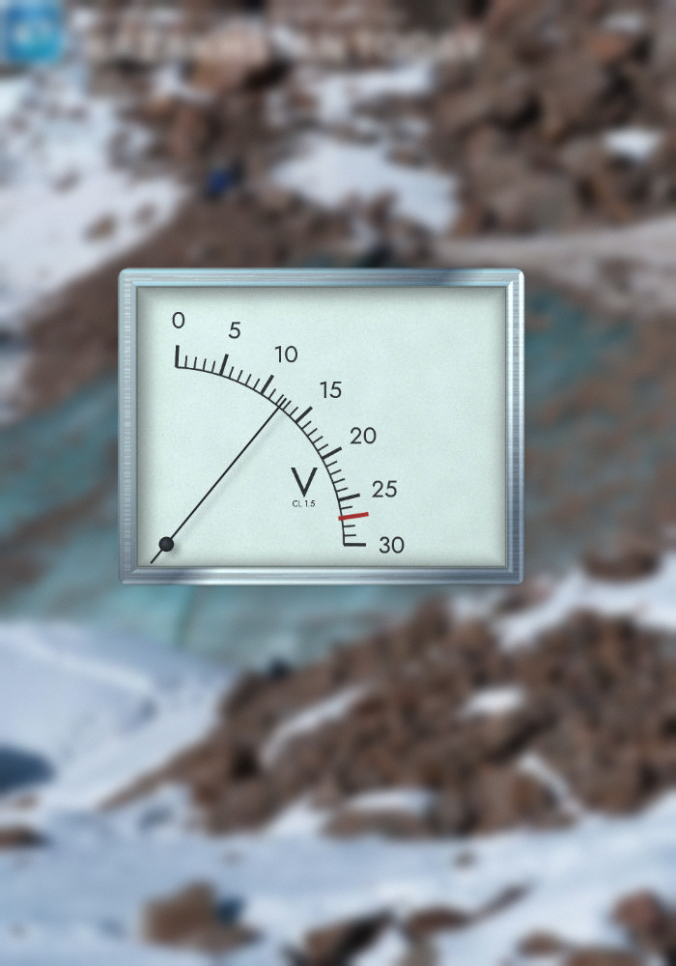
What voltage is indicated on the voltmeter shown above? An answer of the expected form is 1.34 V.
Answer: 12.5 V
